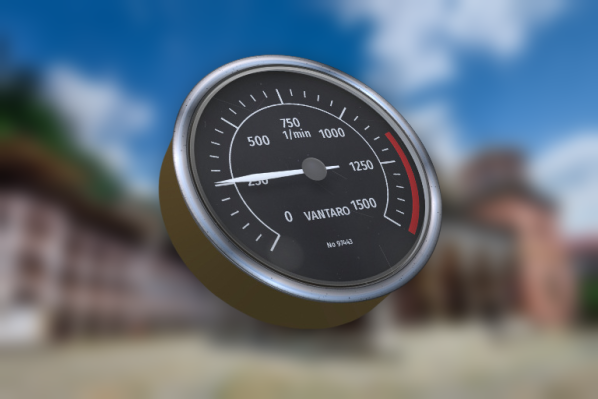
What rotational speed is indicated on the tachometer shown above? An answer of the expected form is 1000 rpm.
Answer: 250 rpm
